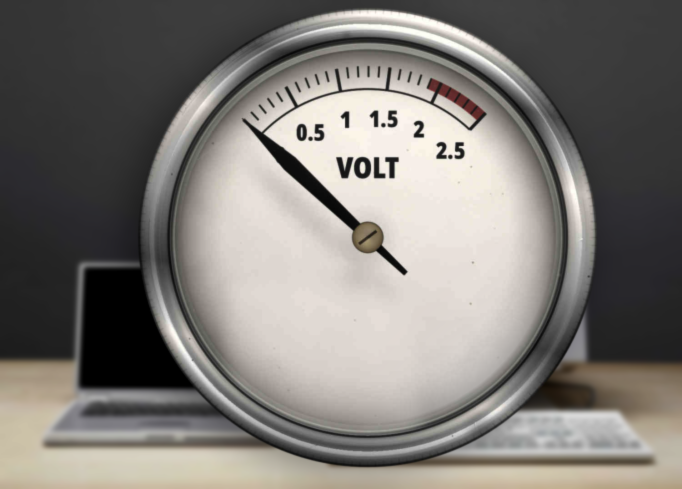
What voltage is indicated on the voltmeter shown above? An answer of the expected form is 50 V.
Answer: 0 V
